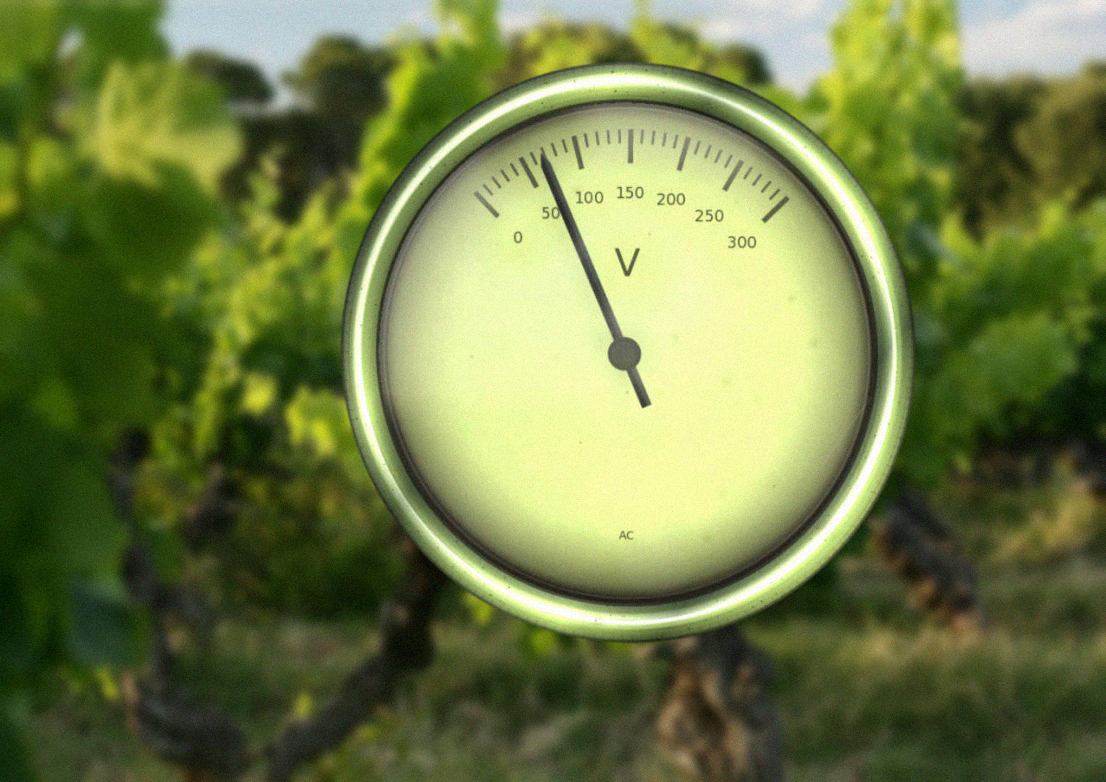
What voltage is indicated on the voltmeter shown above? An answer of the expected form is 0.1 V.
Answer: 70 V
